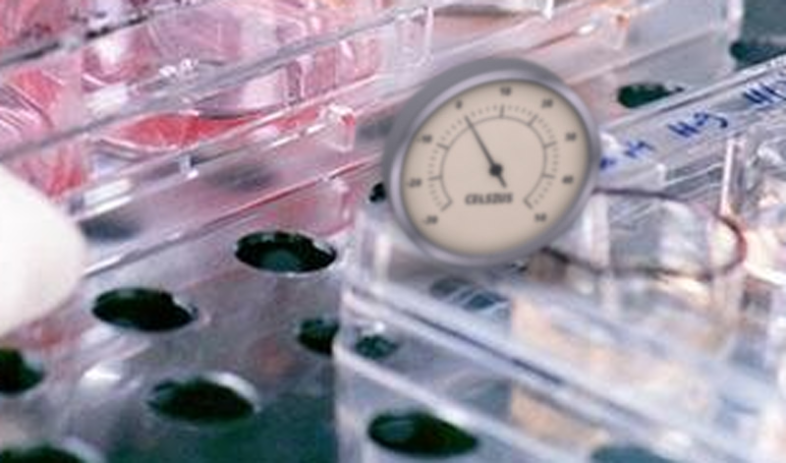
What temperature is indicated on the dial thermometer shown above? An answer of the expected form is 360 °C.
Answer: 0 °C
